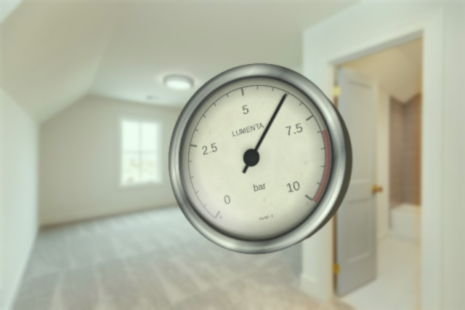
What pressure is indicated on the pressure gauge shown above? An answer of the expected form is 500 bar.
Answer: 6.5 bar
